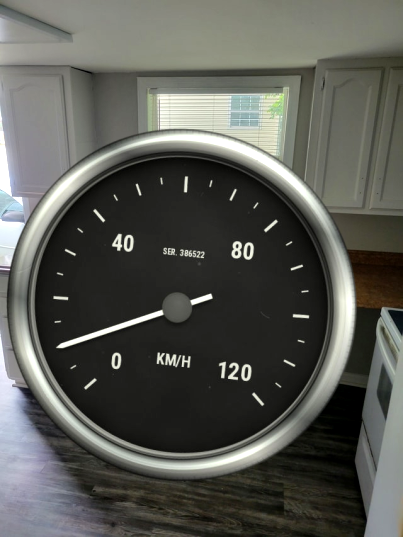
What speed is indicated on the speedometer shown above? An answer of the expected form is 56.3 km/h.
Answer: 10 km/h
